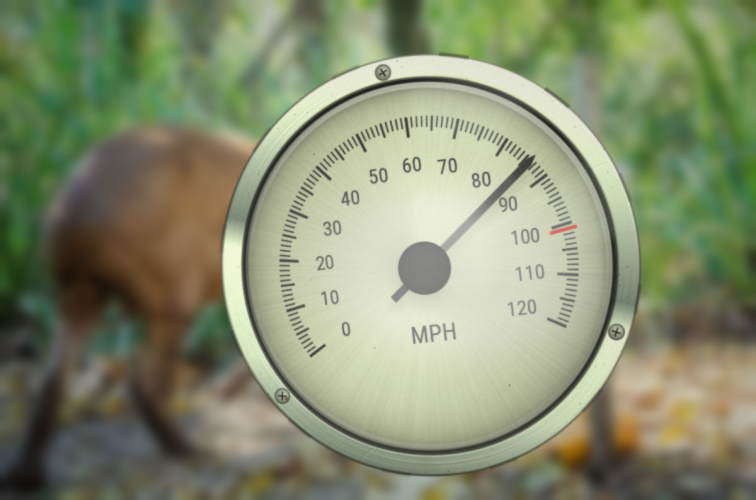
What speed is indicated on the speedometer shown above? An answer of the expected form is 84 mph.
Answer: 86 mph
